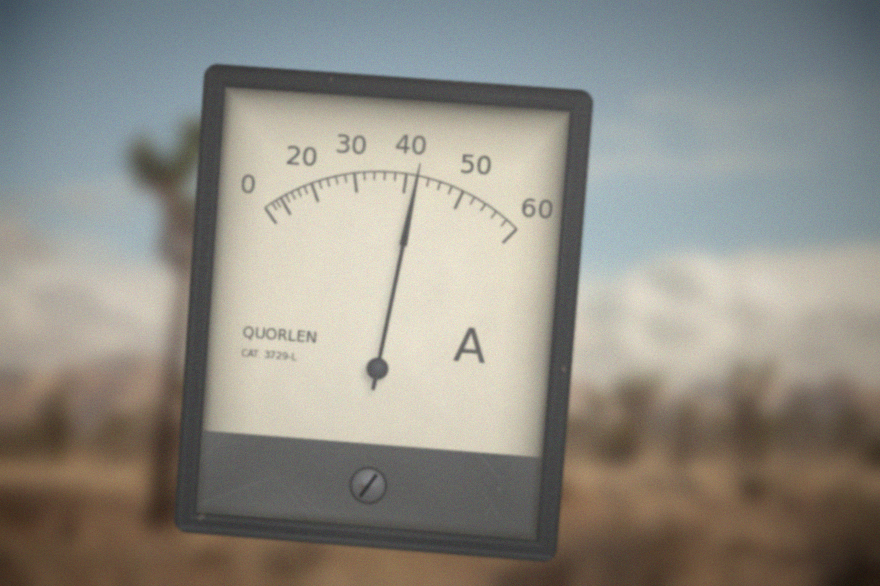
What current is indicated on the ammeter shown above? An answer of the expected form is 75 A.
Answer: 42 A
